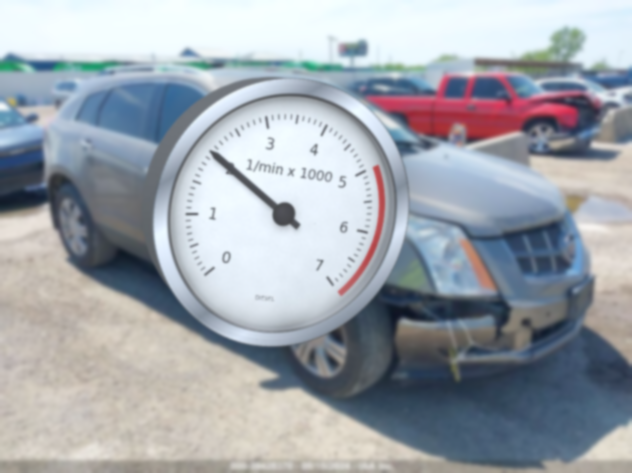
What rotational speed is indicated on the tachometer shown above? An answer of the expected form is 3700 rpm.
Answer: 2000 rpm
